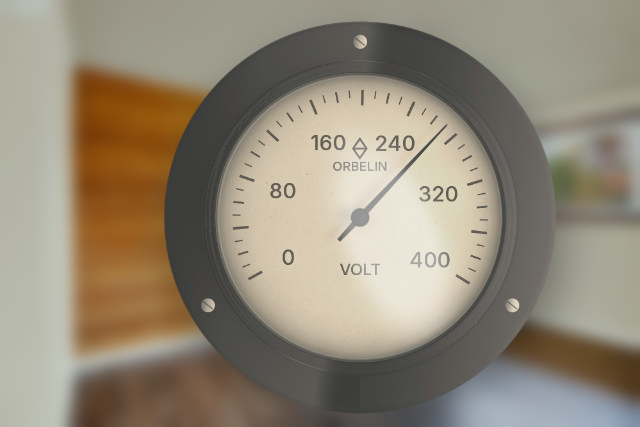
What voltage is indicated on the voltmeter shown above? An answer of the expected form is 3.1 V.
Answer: 270 V
